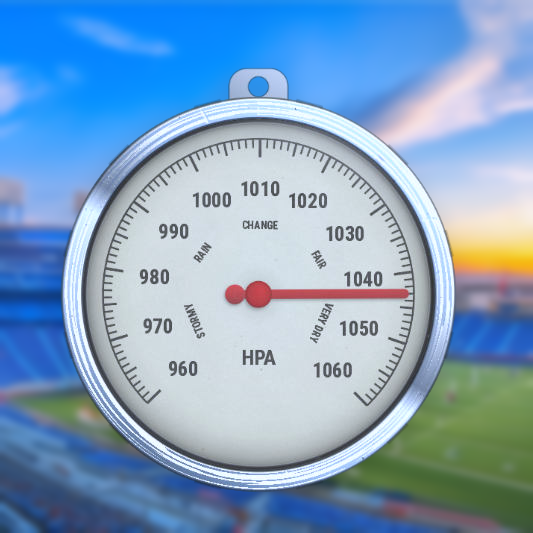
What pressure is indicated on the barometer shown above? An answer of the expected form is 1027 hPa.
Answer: 1043 hPa
